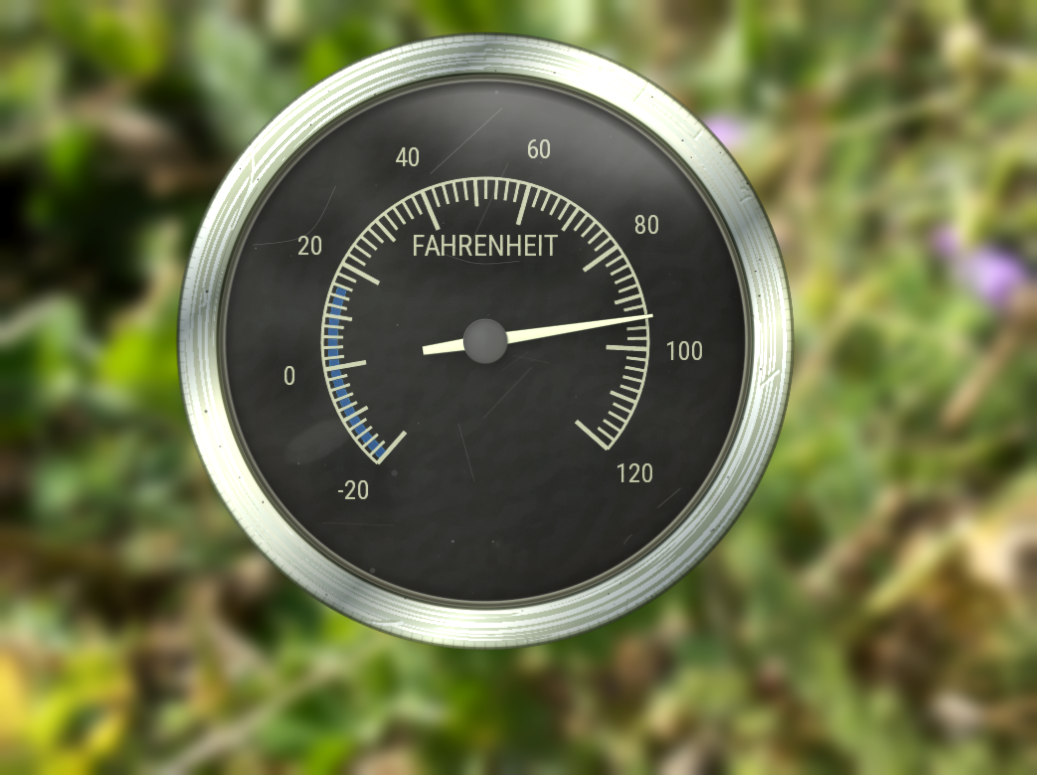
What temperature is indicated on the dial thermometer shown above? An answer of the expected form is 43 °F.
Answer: 94 °F
